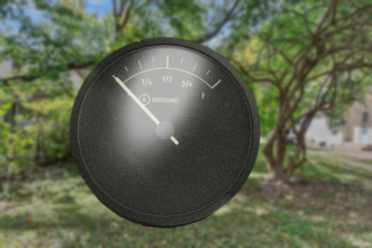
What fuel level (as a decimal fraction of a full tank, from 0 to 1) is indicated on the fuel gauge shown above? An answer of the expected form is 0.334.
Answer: 0
